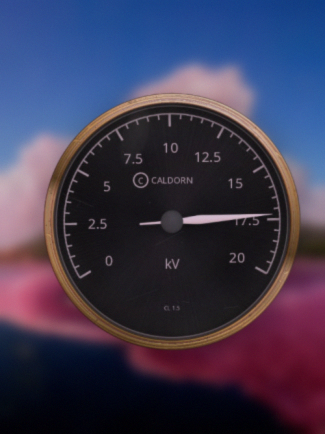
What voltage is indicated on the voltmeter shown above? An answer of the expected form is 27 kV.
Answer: 17.25 kV
